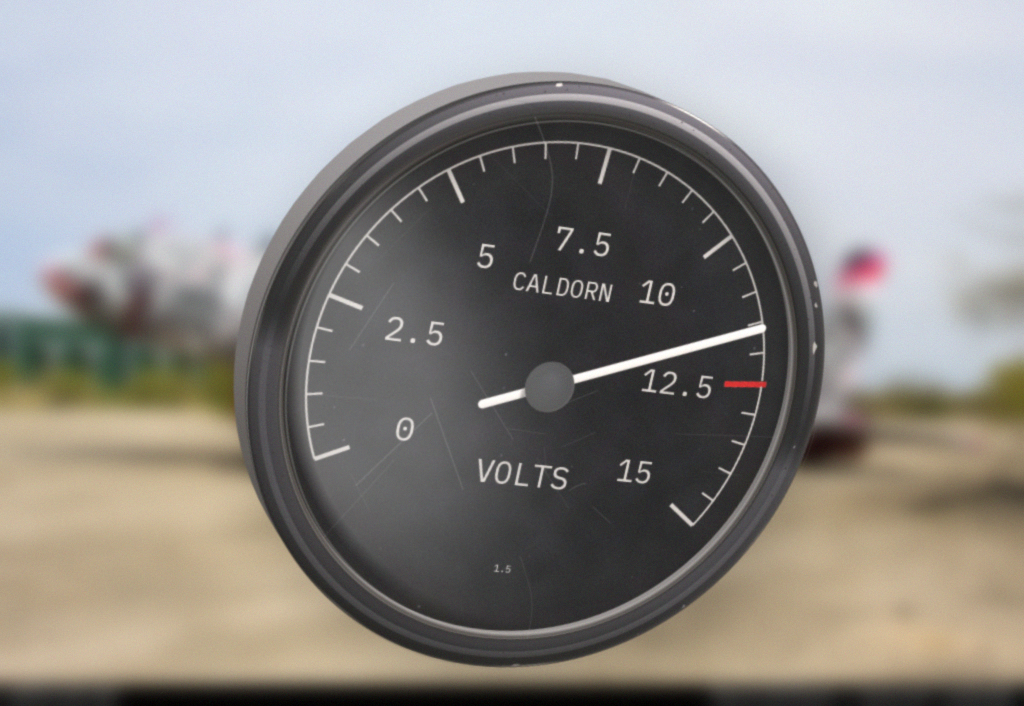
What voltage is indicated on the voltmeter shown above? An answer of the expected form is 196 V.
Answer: 11.5 V
